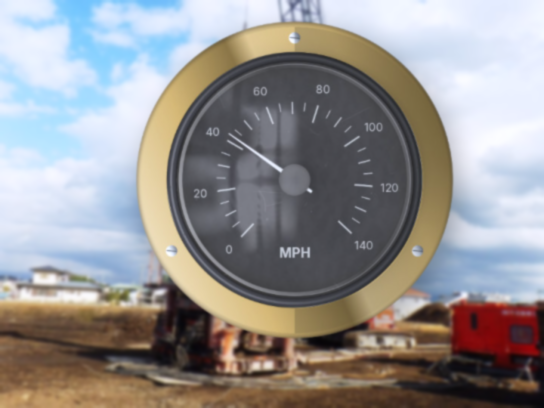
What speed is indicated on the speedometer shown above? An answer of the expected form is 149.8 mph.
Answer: 42.5 mph
